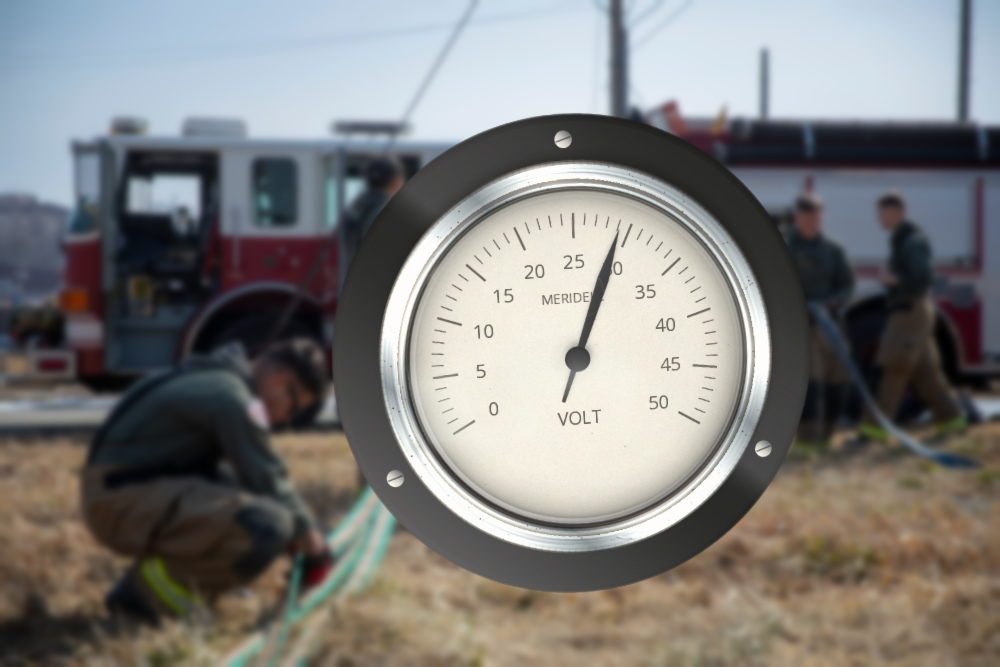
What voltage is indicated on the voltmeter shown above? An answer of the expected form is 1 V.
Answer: 29 V
